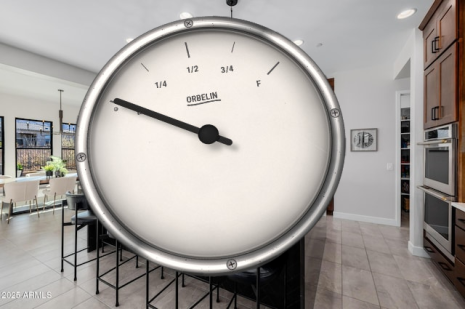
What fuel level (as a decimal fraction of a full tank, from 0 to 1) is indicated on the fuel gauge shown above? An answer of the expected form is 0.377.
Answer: 0
